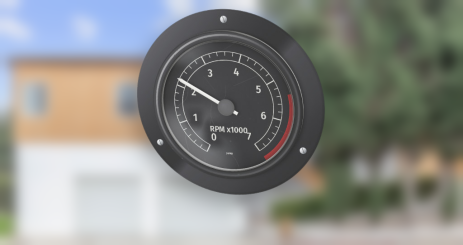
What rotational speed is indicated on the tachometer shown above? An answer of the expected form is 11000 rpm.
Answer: 2200 rpm
